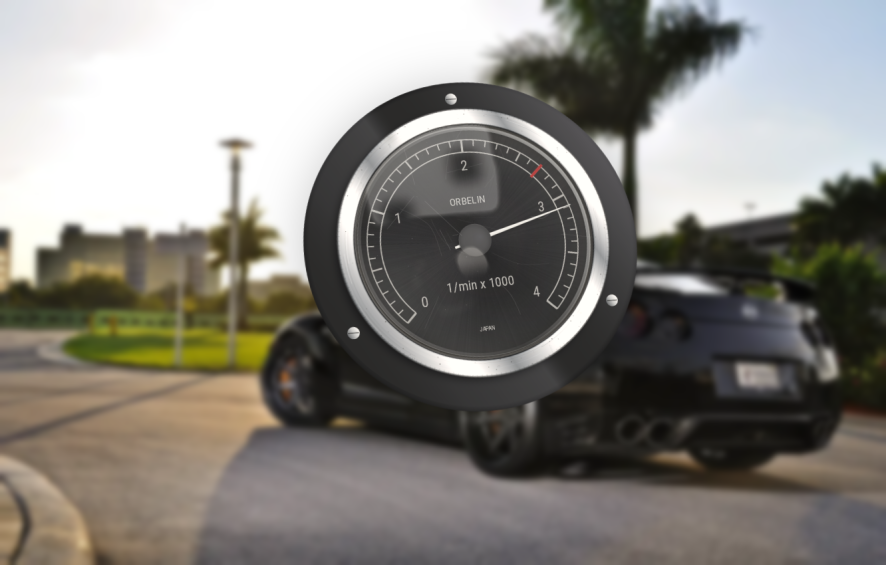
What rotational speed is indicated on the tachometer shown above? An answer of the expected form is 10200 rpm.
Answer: 3100 rpm
